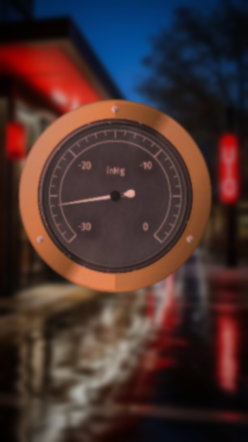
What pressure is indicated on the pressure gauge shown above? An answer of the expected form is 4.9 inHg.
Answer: -26 inHg
